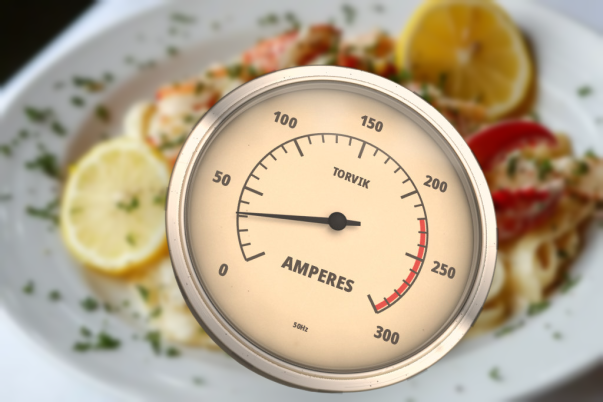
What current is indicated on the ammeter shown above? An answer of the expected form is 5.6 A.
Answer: 30 A
